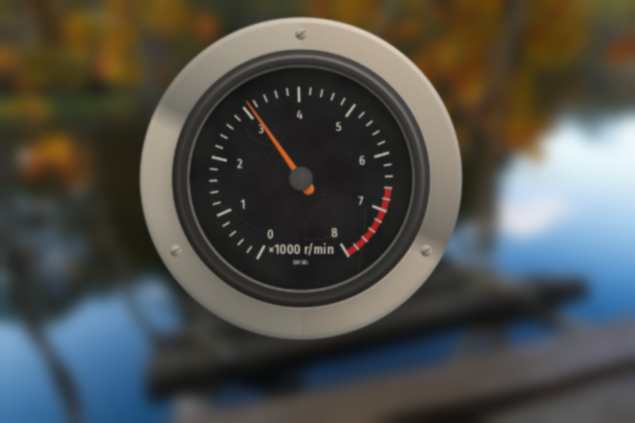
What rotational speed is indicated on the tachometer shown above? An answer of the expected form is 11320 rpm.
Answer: 3100 rpm
